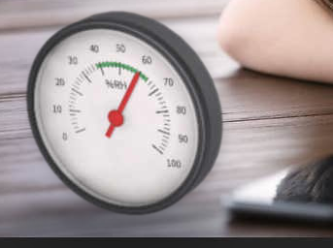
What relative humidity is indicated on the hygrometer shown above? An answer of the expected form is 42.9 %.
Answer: 60 %
